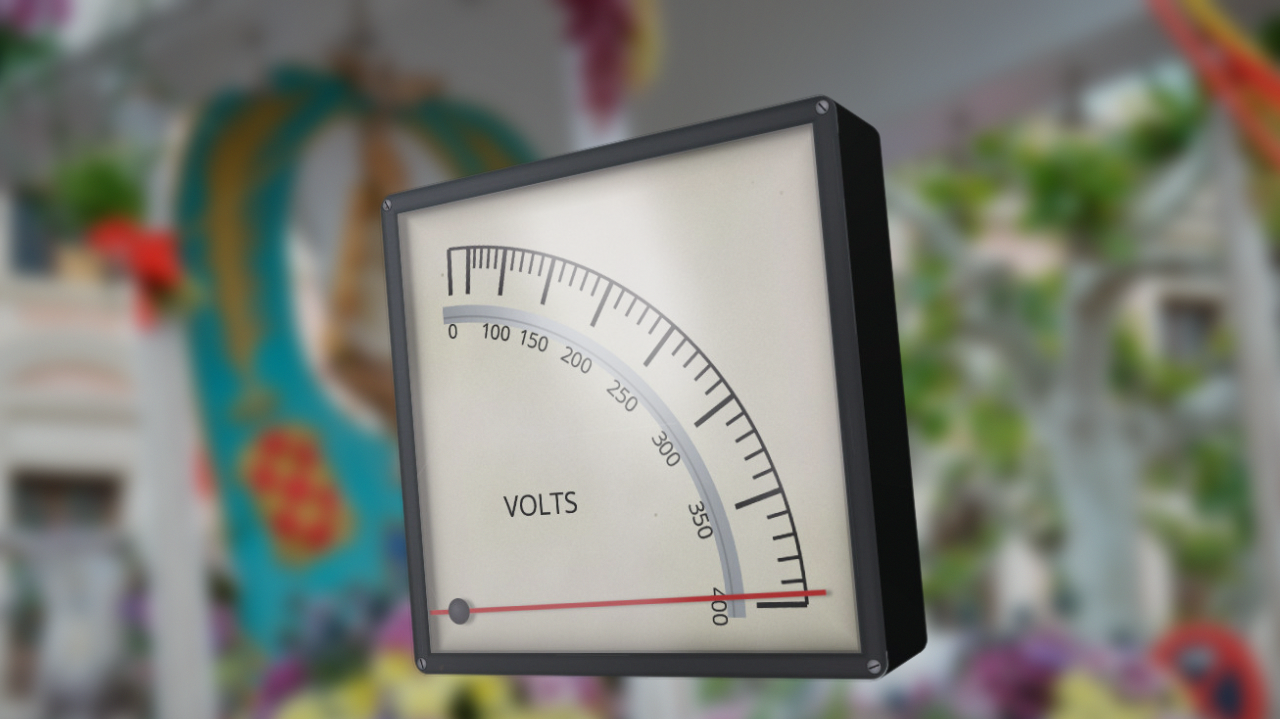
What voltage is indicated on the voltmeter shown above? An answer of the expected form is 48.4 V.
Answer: 395 V
